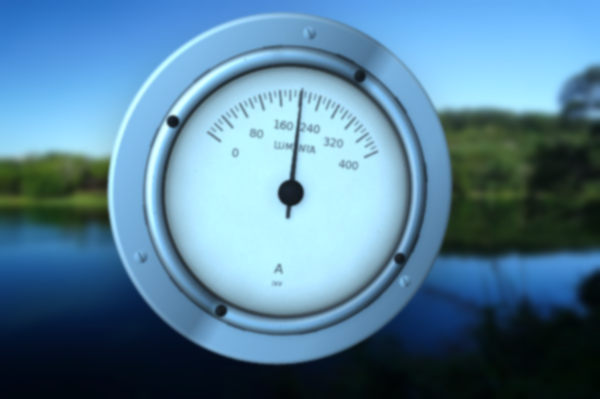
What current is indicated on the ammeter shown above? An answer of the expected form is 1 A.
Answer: 200 A
